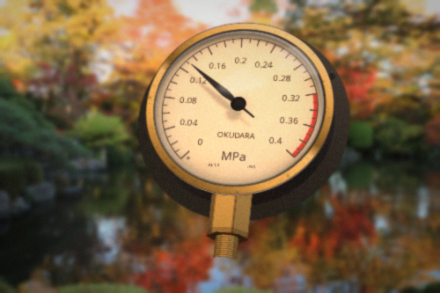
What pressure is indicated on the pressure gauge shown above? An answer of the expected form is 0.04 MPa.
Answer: 0.13 MPa
